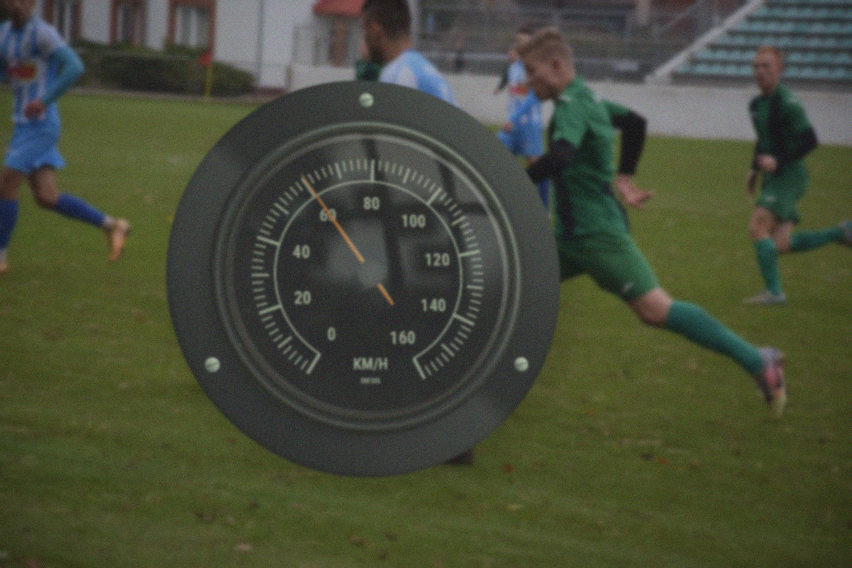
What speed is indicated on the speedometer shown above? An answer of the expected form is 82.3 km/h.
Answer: 60 km/h
